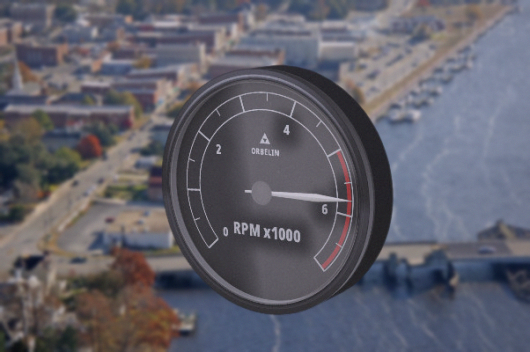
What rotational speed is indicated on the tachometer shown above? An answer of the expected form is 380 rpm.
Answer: 5750 rpm
